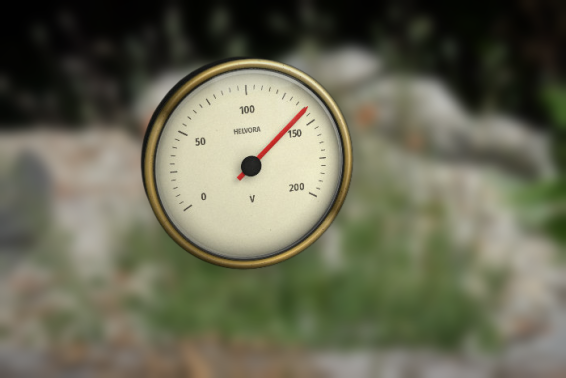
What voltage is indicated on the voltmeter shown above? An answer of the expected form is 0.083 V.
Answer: 140 V
